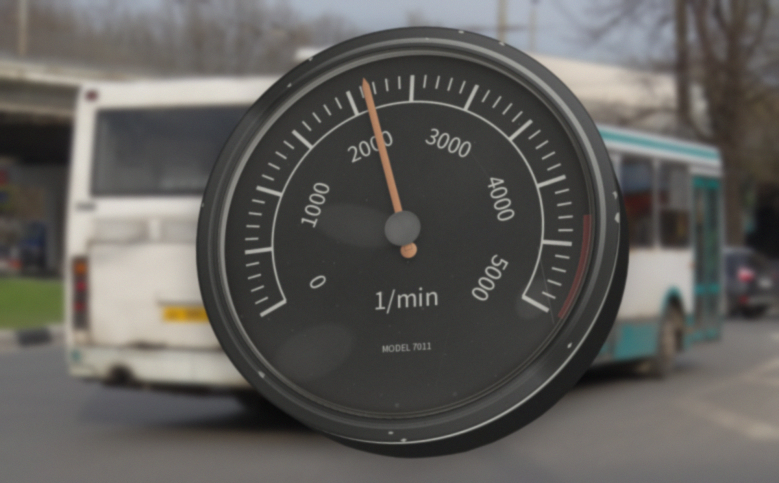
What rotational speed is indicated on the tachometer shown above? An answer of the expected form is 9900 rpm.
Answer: 2150 rpm
